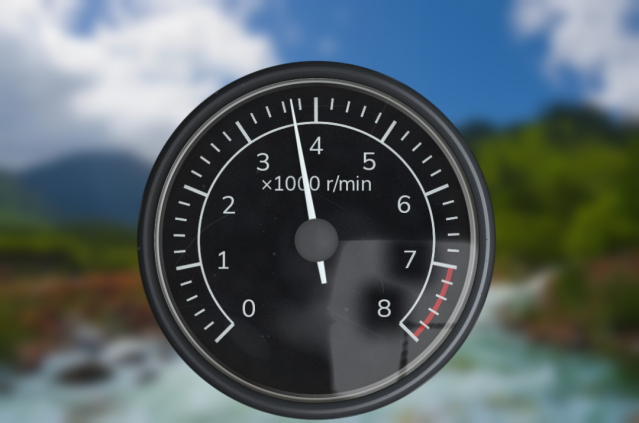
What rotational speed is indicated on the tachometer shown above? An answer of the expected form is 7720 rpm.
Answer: 3700 rpm
